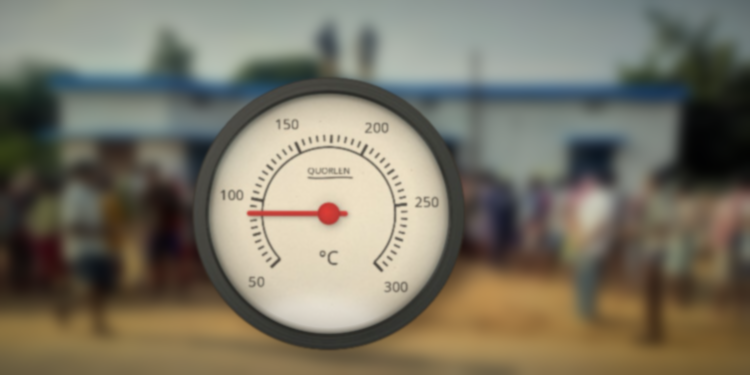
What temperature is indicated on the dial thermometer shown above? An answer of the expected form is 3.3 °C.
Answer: 90 °C
